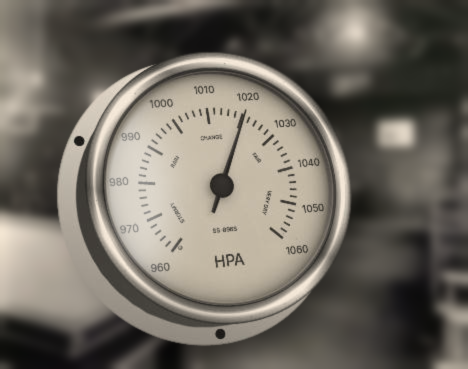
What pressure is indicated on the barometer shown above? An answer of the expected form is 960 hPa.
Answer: 1020 hPa
